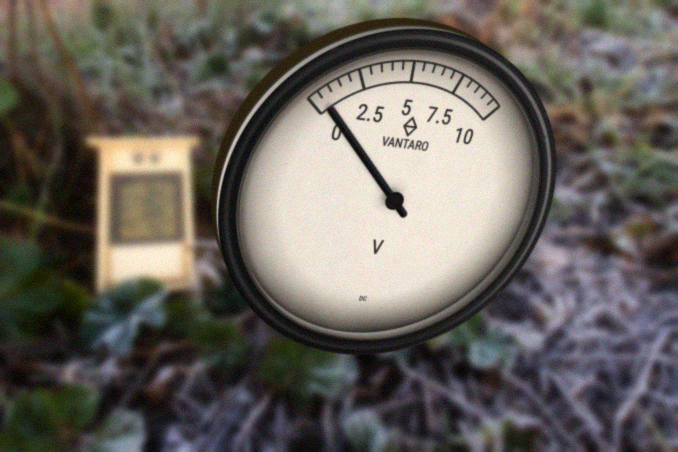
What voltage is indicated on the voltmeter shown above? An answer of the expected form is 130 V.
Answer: 0.5 V
